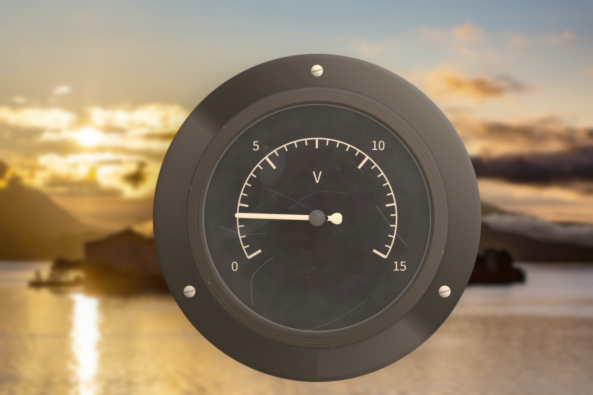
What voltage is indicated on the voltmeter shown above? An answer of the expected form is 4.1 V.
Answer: 2 V
